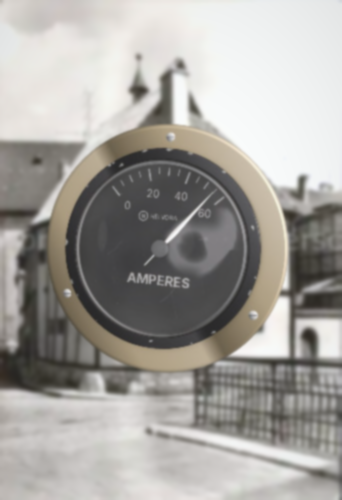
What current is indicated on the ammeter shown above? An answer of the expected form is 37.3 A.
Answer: 55 A
